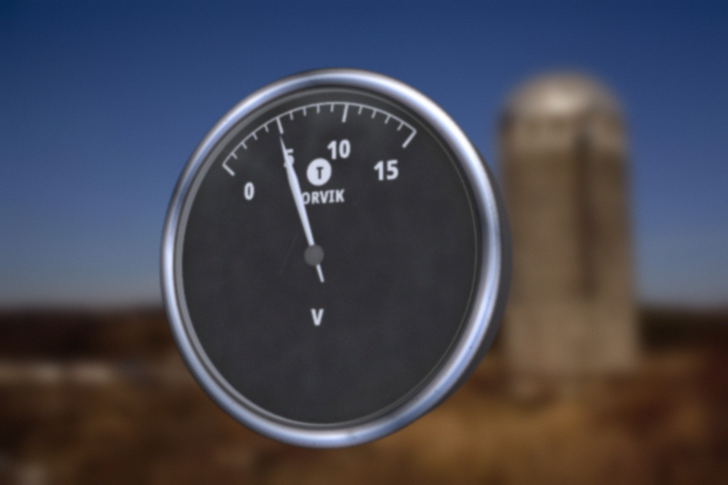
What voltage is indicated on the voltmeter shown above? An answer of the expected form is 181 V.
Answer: 5 V
